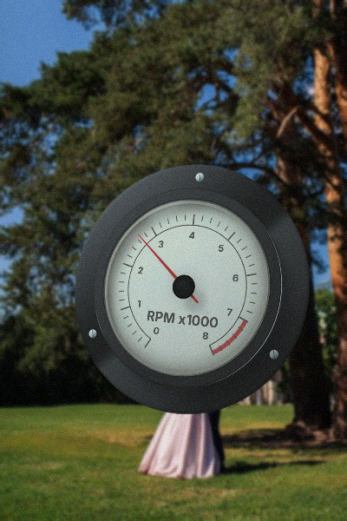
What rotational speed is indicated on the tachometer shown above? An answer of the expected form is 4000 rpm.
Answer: 2700 rpm
